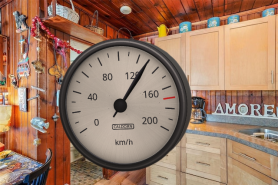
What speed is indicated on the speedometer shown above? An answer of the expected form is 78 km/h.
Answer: 130 km/h
